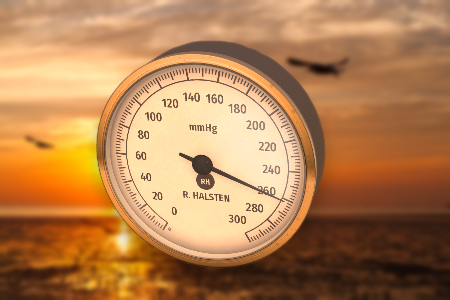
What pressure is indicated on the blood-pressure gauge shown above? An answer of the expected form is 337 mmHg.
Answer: 260 mmHg
